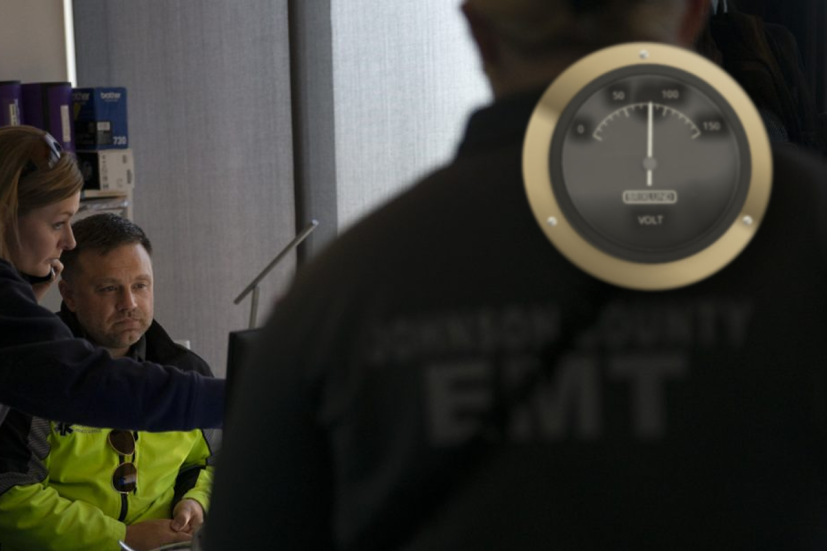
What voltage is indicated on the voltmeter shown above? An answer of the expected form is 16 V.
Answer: 80 V
